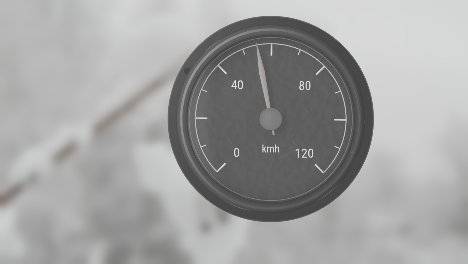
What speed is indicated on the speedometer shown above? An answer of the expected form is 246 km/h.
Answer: 55 km/h
